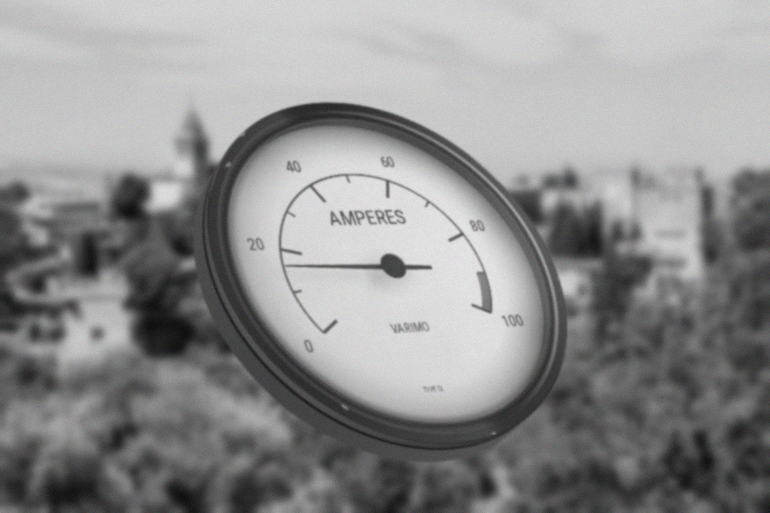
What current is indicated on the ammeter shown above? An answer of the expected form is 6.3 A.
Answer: 15 A
